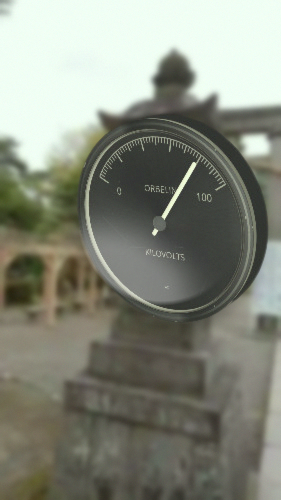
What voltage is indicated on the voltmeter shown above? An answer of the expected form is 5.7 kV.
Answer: 80 kV
